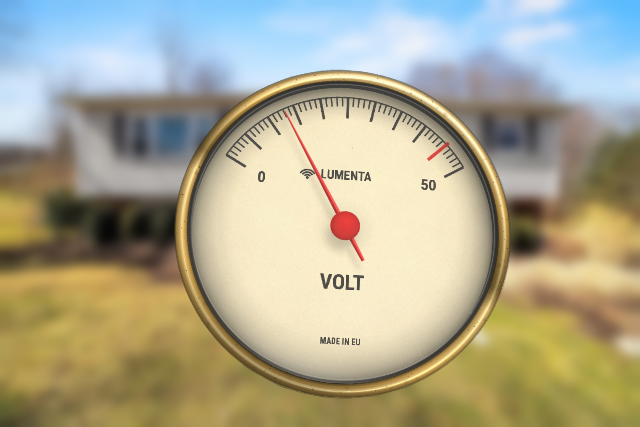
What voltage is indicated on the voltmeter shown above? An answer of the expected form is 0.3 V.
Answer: 13 V
